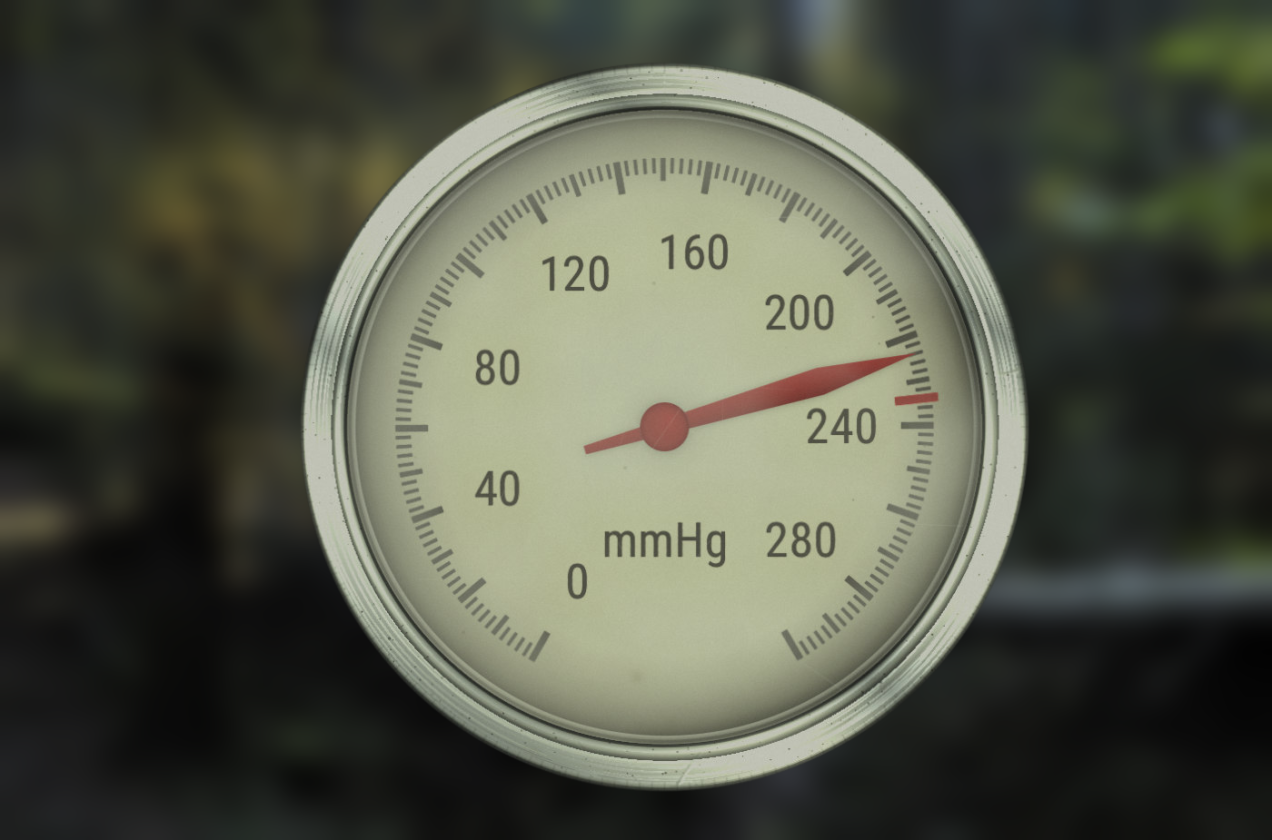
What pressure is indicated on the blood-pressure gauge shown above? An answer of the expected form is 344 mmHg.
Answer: 224 mmHg
